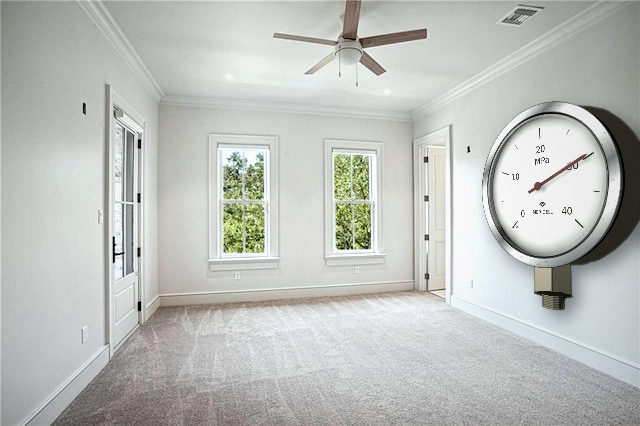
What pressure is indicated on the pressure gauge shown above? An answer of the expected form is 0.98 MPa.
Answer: 30 MPa
